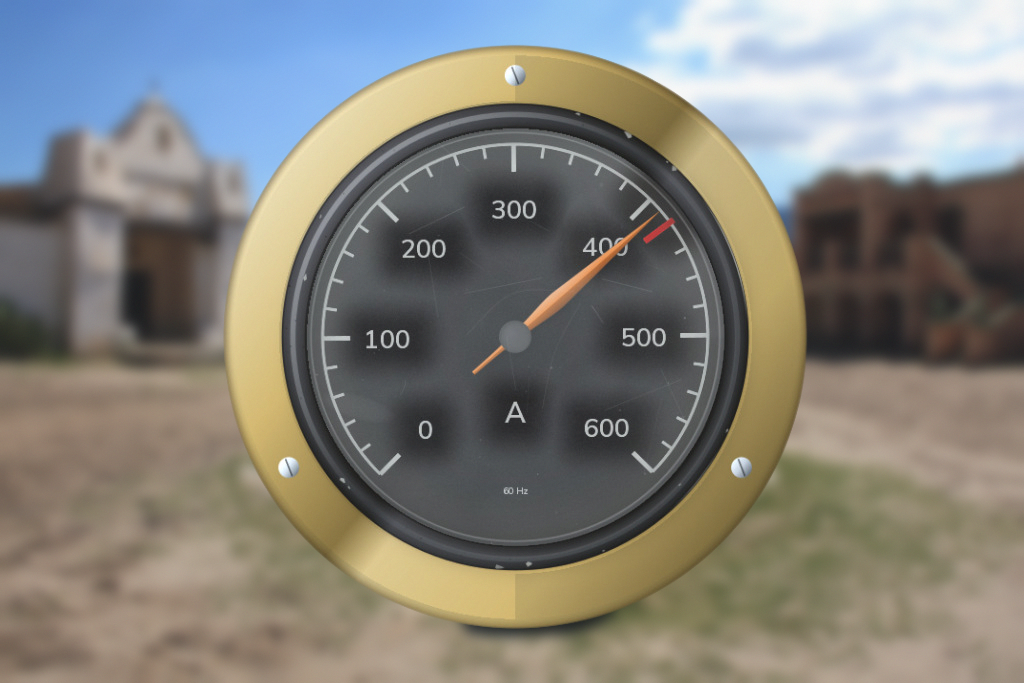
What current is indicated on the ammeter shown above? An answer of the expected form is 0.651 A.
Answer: 410 A
